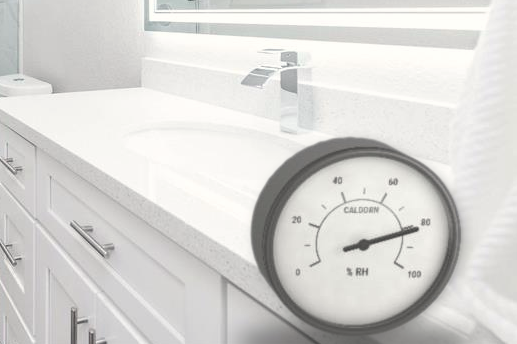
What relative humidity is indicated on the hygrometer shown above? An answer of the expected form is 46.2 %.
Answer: 80 %
